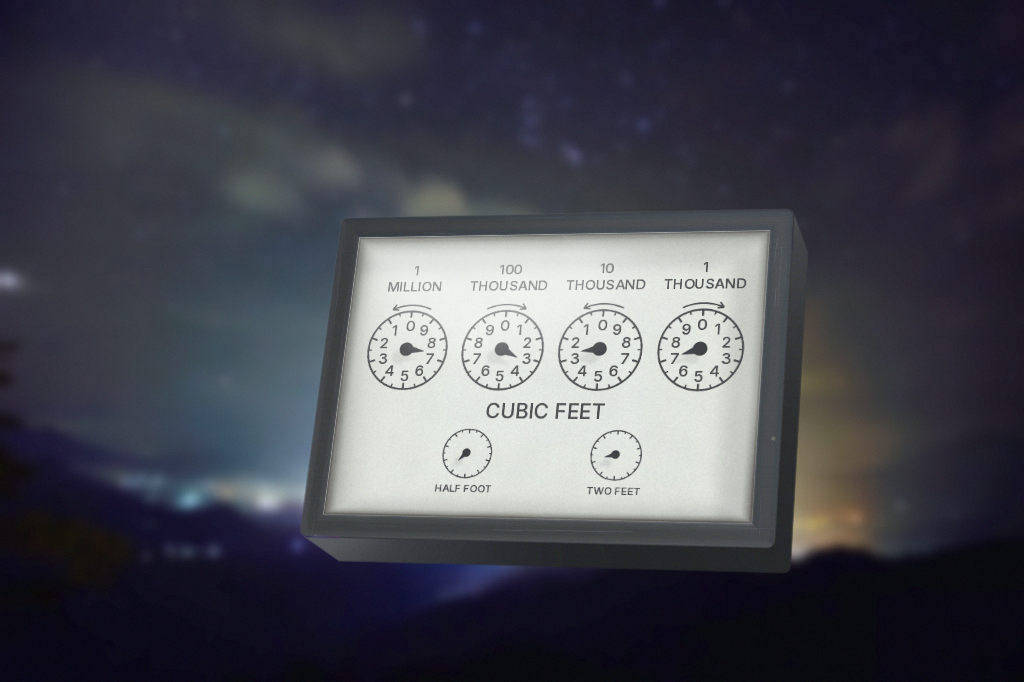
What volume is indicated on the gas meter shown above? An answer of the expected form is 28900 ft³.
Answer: 732700 ft³
